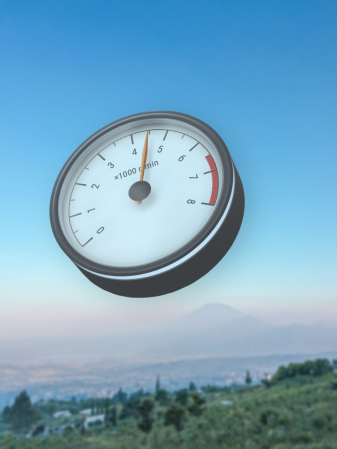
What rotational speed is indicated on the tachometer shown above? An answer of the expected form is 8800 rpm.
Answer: 4500 rpm
